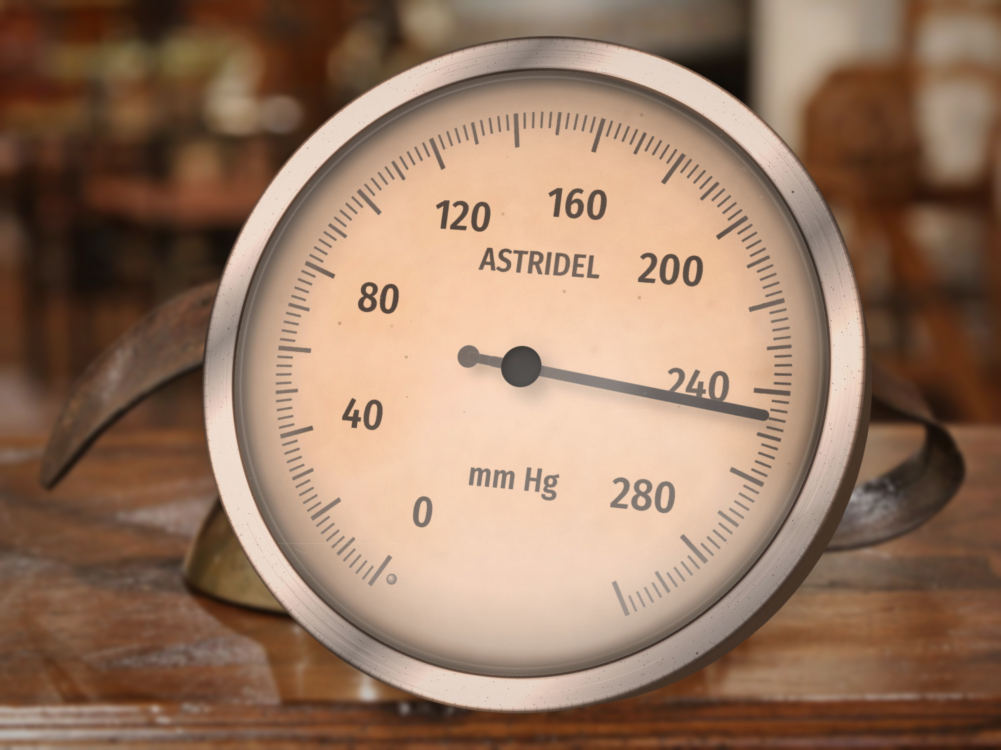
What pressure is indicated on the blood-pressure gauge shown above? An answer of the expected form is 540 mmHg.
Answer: 246 mmHg
